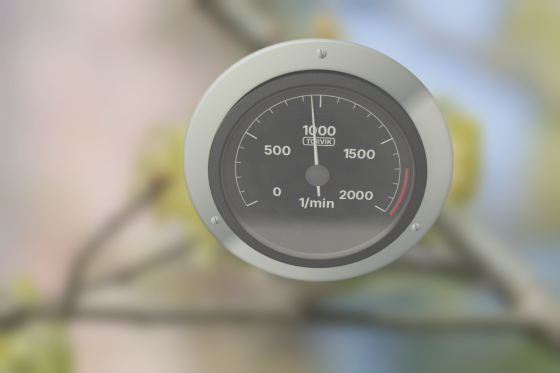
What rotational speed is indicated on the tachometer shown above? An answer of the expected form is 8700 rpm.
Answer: 950 rpm
